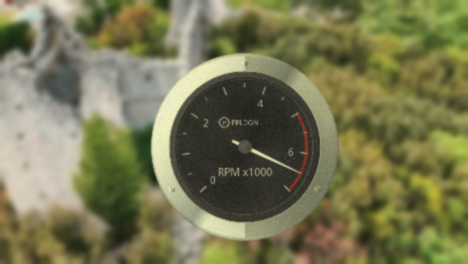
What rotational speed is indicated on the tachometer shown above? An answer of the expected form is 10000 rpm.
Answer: 6500 rpm
